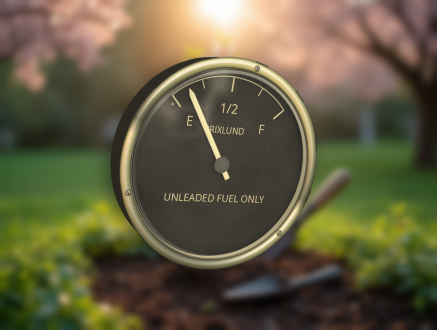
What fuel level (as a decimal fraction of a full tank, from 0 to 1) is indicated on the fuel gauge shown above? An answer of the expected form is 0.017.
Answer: 0.125
